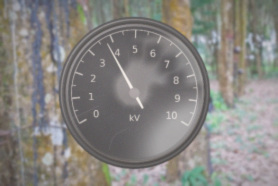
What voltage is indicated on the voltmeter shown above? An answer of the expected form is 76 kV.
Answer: 3.75 kV
